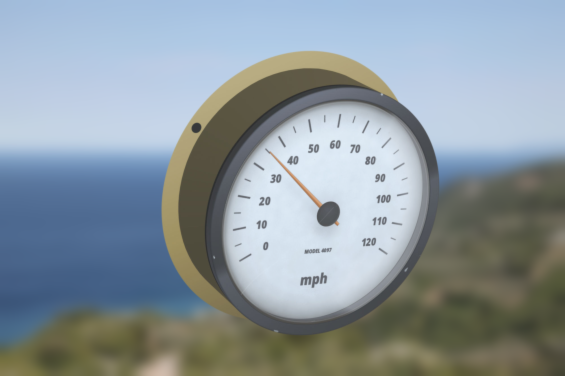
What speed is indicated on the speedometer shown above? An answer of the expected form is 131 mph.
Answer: 35 mph
